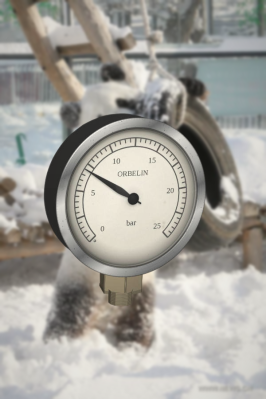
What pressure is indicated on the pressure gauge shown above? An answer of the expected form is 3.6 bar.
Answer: 7 bar
